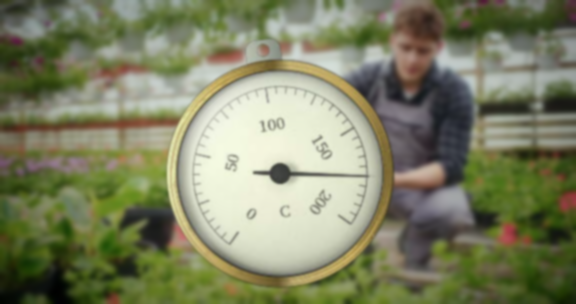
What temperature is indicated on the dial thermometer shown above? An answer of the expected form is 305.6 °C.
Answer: 175 °C
